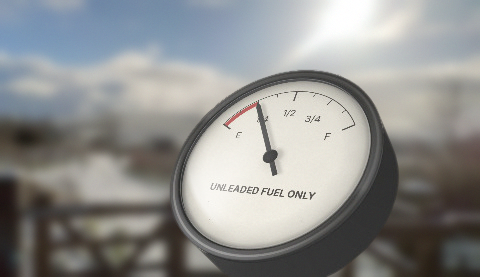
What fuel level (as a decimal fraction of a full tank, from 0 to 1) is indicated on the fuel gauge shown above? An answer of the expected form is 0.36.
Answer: 0.25
